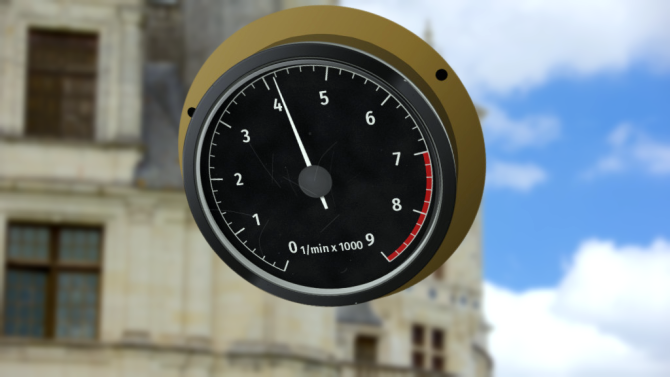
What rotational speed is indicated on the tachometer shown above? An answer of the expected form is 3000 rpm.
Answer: 4200 rpm
